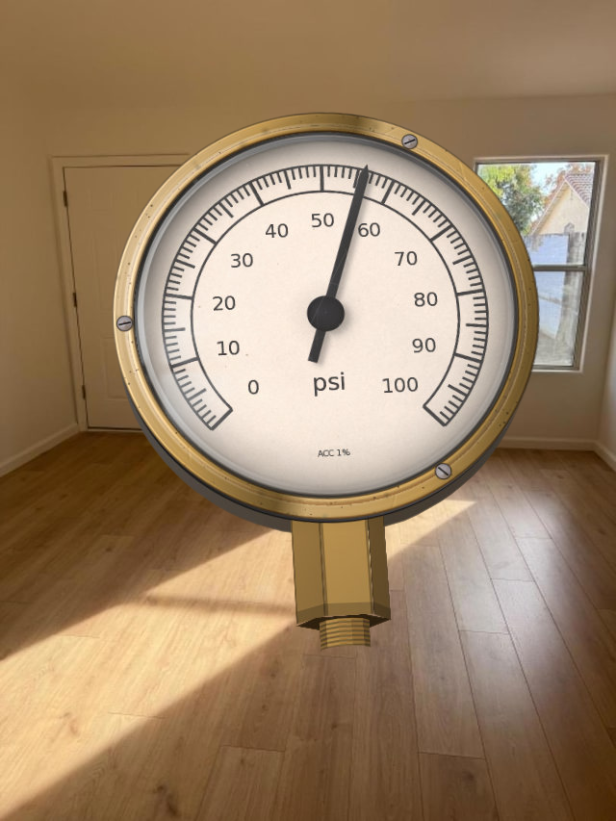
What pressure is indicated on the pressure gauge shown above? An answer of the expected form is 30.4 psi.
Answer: 56 psi
